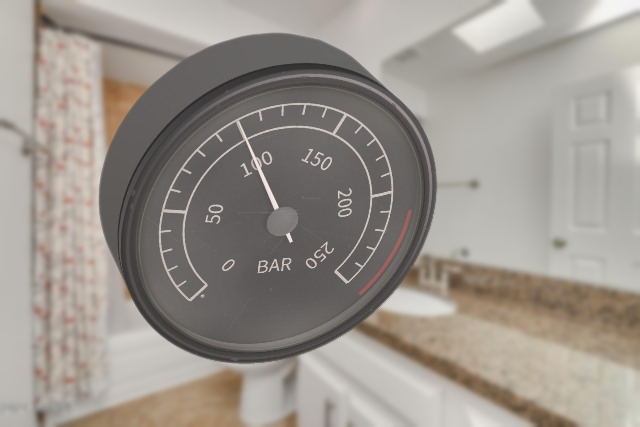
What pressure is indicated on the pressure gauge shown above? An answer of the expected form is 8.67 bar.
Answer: 100 bar
